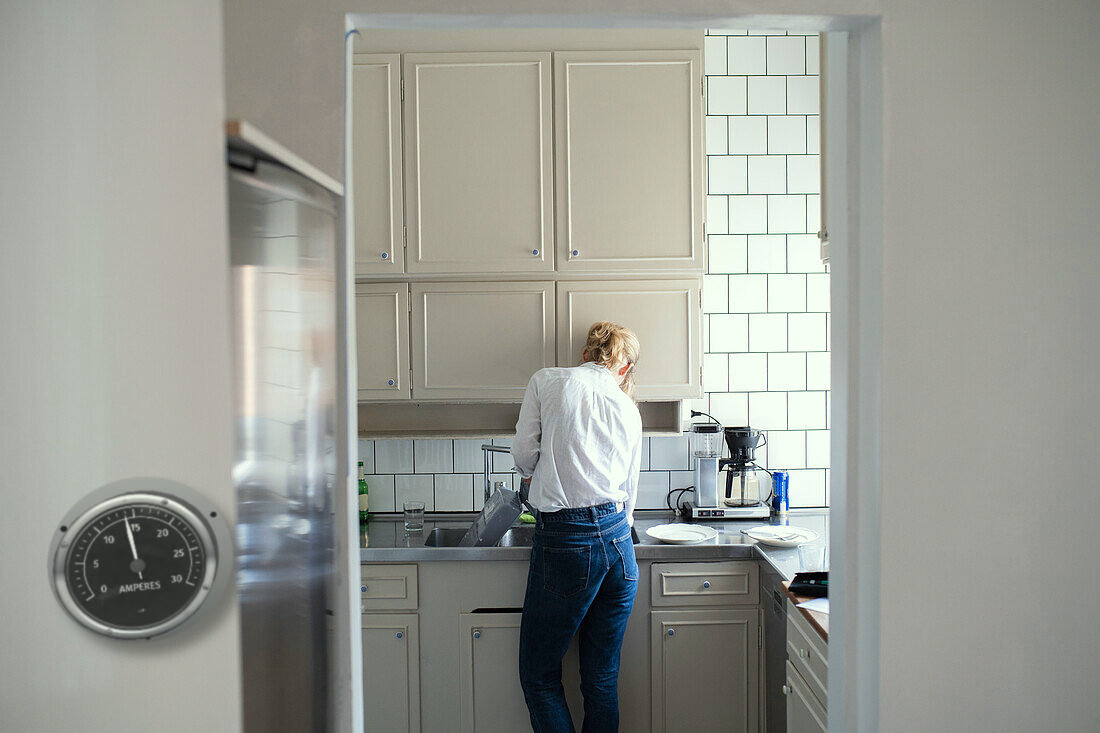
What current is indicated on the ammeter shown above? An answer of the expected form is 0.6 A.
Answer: 14 A
